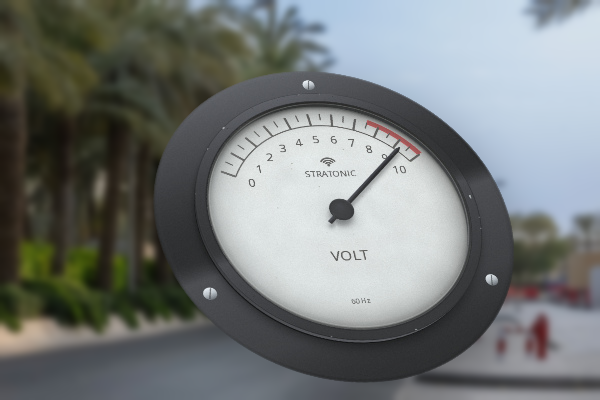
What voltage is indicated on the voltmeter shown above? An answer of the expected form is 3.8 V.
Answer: 9.25 V
